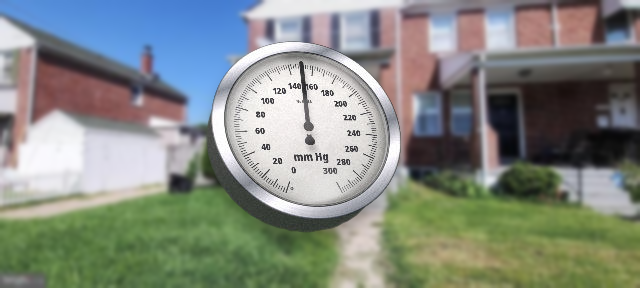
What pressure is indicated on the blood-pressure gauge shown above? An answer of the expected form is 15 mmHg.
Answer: 150 mmHg
